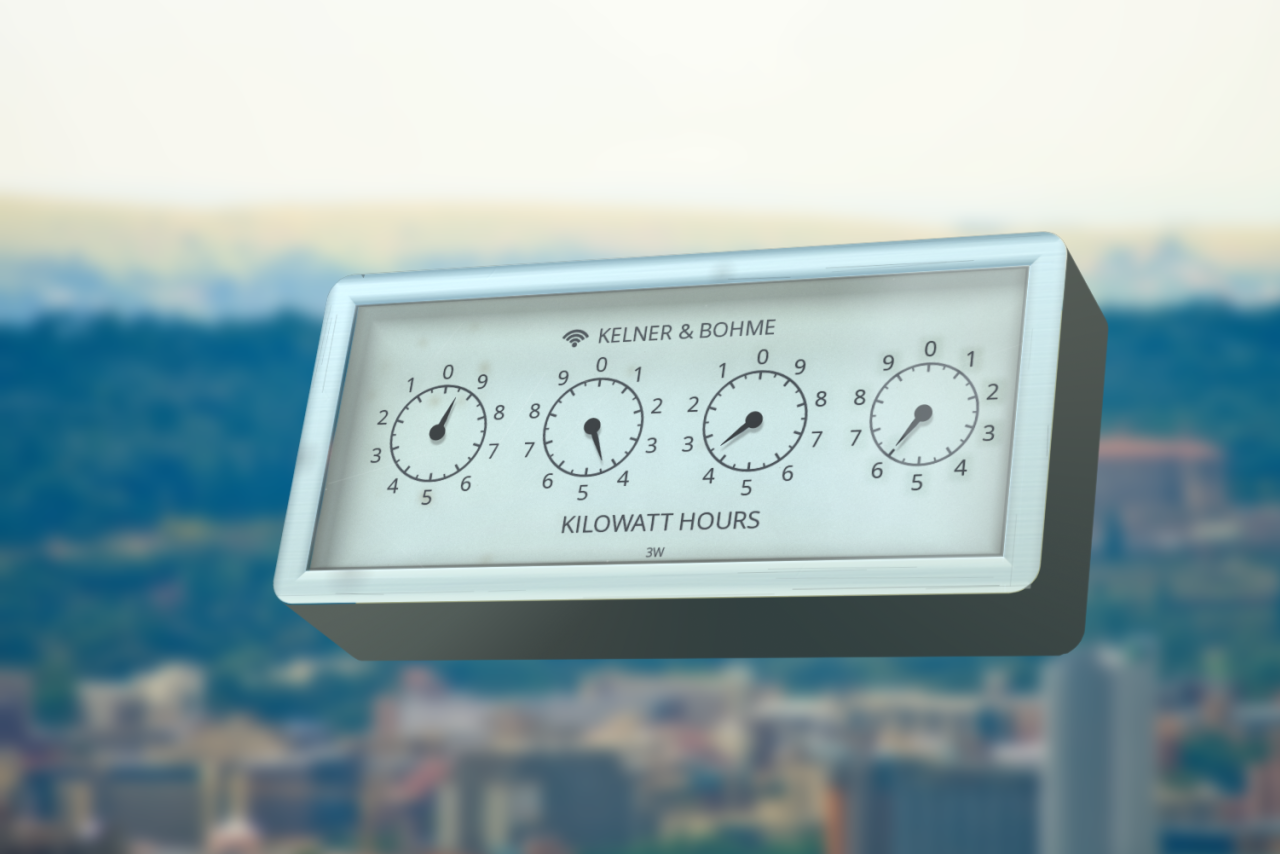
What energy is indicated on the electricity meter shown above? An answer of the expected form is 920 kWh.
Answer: 9436 kWh
